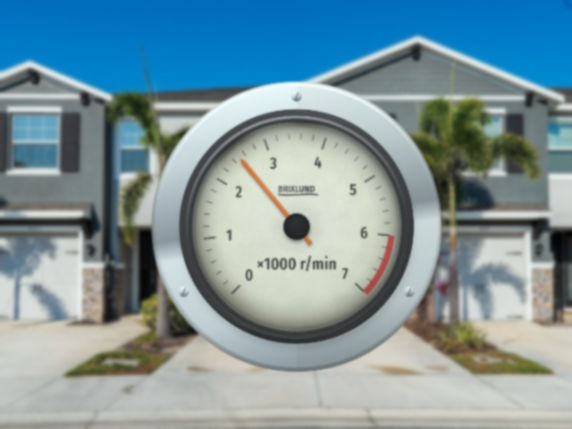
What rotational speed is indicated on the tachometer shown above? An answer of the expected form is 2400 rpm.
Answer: 2500 rpm
